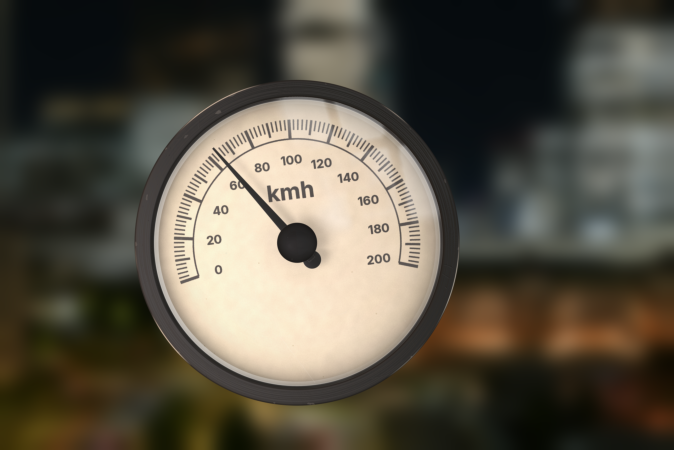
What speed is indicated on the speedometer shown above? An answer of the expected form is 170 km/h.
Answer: 64 km/h
